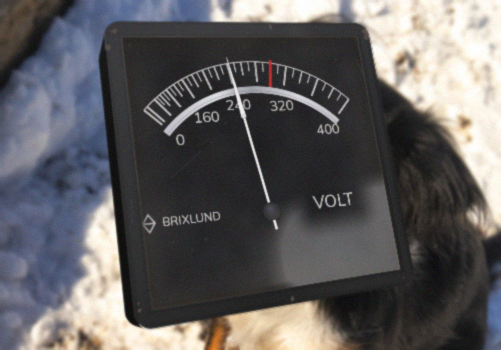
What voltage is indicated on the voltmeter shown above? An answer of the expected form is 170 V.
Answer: 240 V
